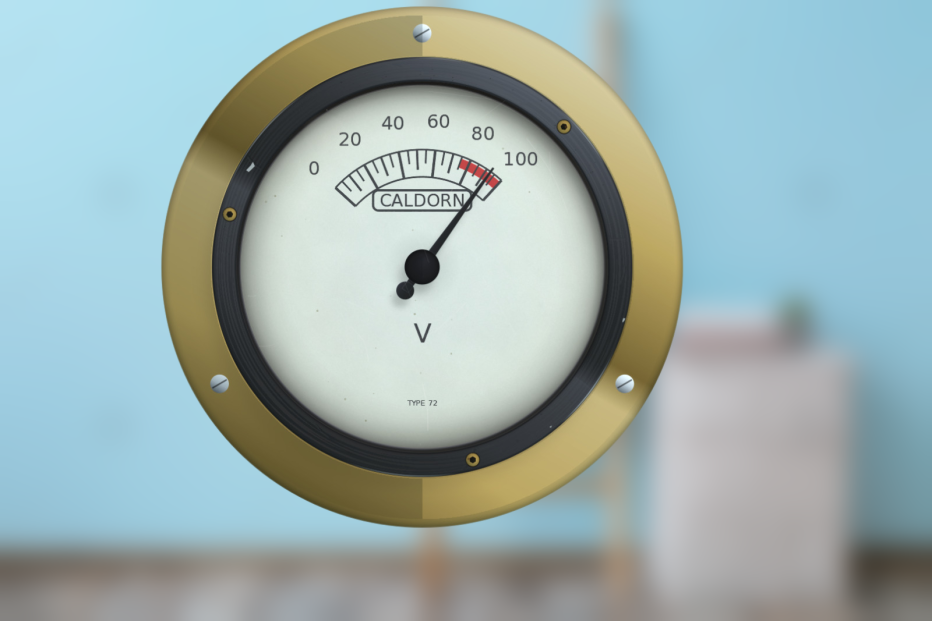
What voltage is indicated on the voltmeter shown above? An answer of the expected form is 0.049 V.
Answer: 92.5 V
